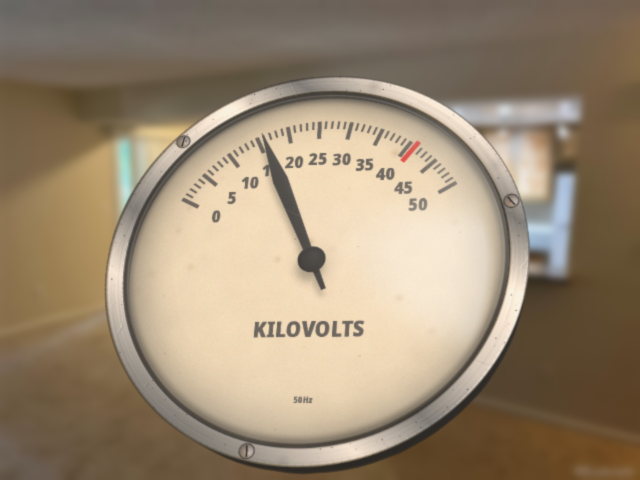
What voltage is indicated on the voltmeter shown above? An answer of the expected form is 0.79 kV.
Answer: 16 kV
